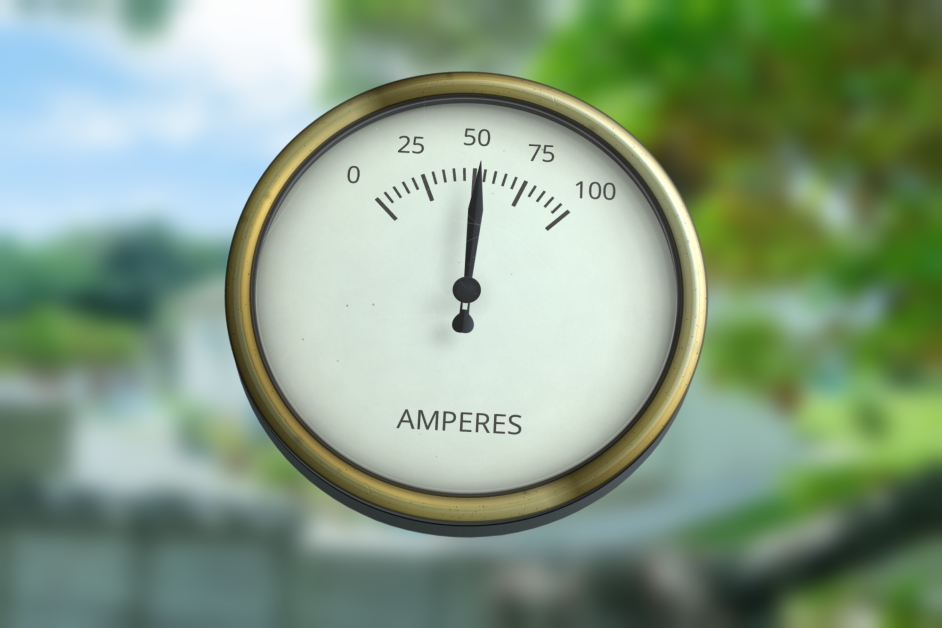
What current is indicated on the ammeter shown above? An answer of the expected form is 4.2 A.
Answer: 52.5 A
